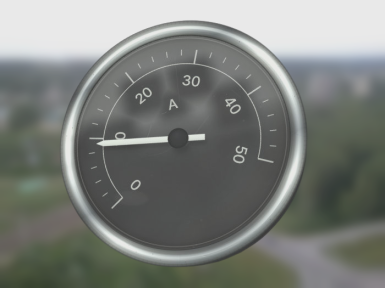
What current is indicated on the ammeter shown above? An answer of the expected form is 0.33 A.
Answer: 9 A
